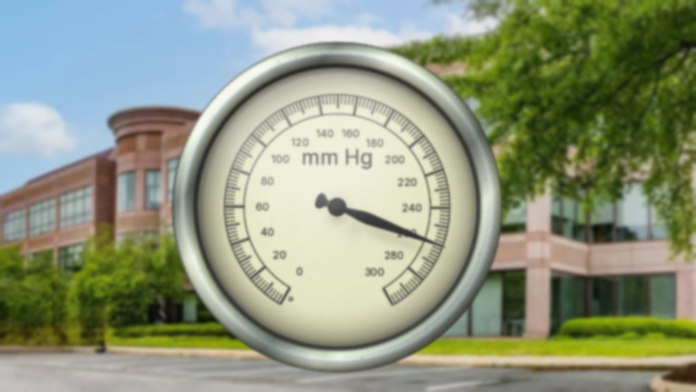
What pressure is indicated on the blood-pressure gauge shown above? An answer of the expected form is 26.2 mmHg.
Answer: 260 mmHg
